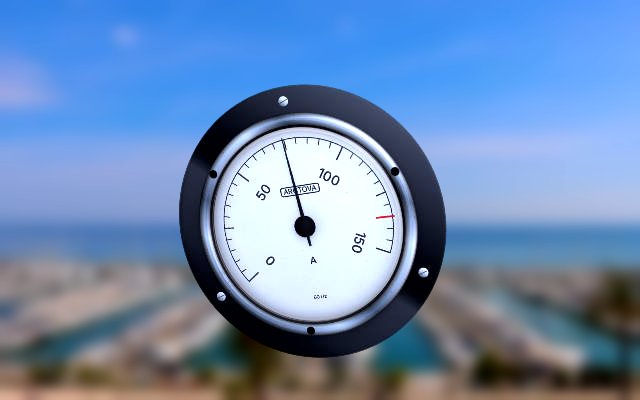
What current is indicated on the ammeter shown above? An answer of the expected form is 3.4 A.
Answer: 75 A
